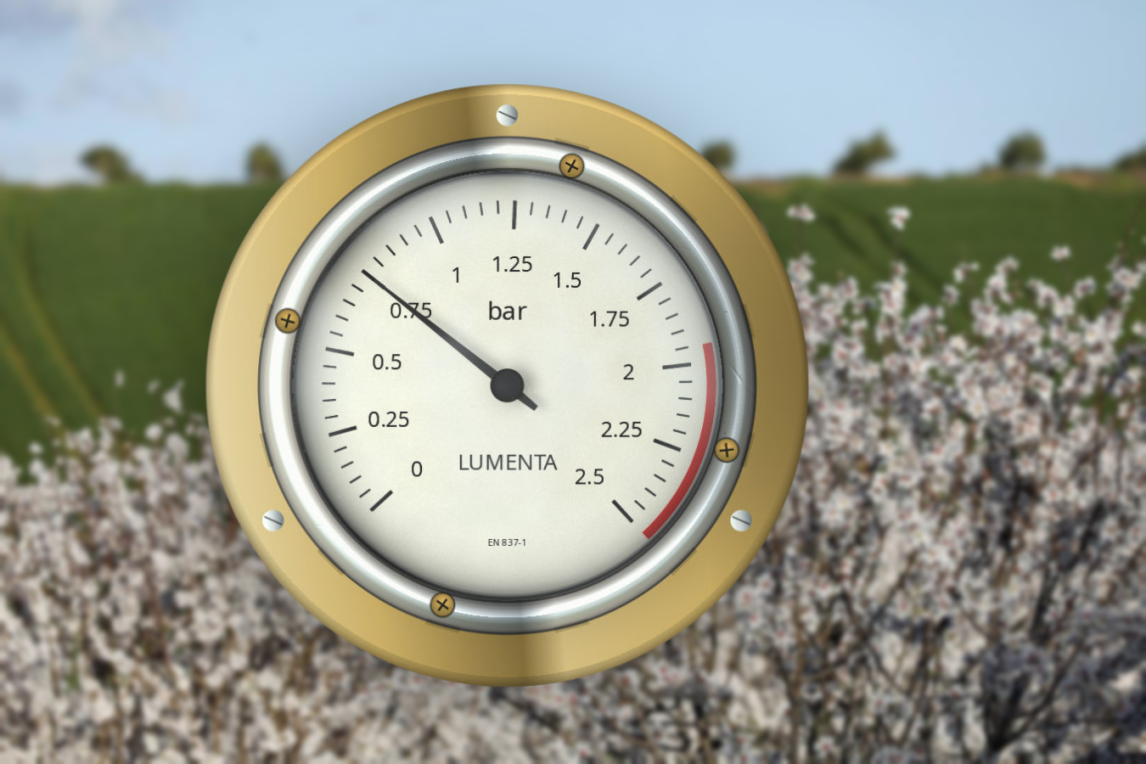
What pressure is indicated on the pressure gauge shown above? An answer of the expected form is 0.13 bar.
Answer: 0.75 bar
